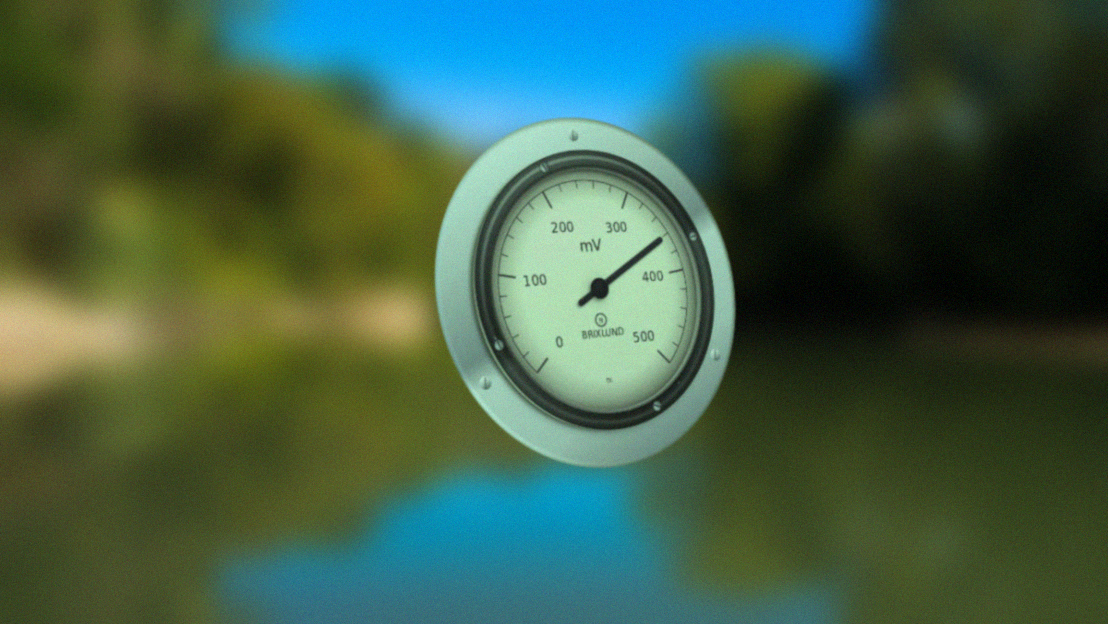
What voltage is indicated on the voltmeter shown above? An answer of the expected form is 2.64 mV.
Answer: 360 mV
